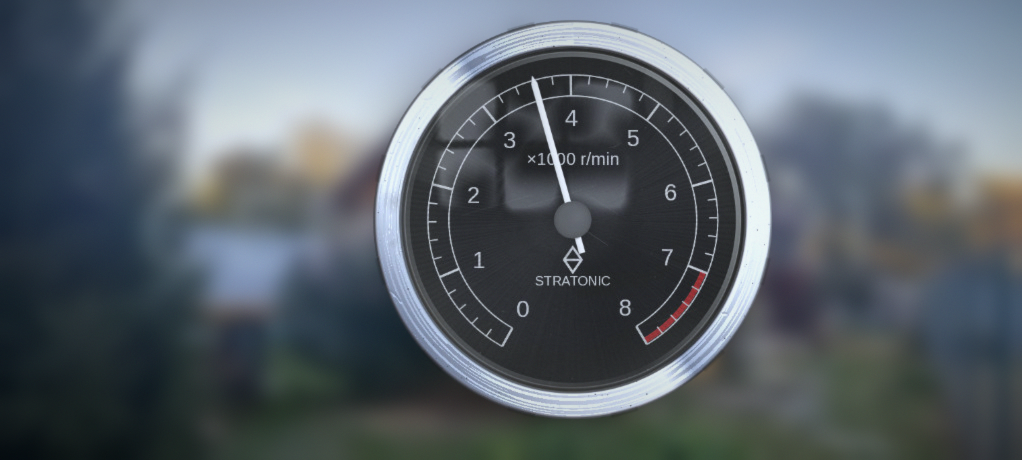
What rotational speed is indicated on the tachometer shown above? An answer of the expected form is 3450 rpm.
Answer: 3600 rpm
